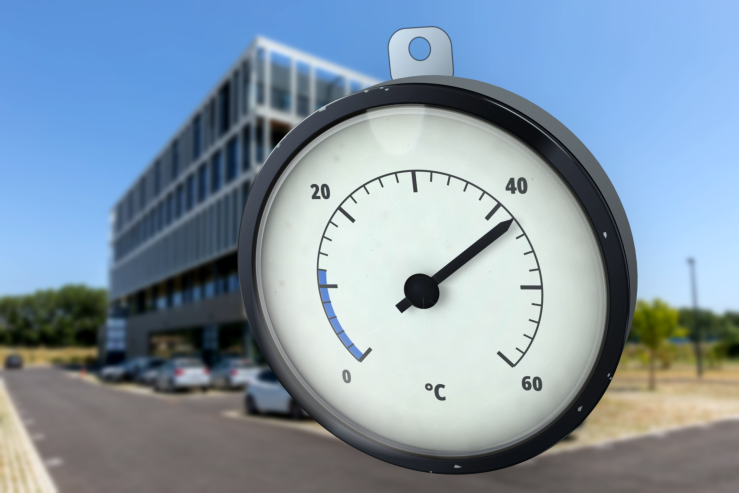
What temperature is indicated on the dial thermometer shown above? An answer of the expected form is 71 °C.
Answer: 42 °C
